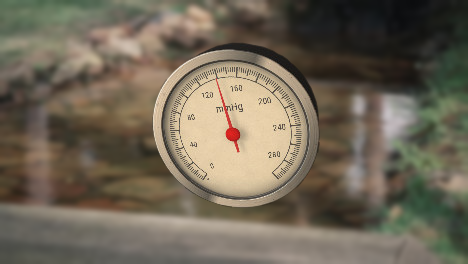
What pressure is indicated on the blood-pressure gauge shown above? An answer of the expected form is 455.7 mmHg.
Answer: 140 mmHg
